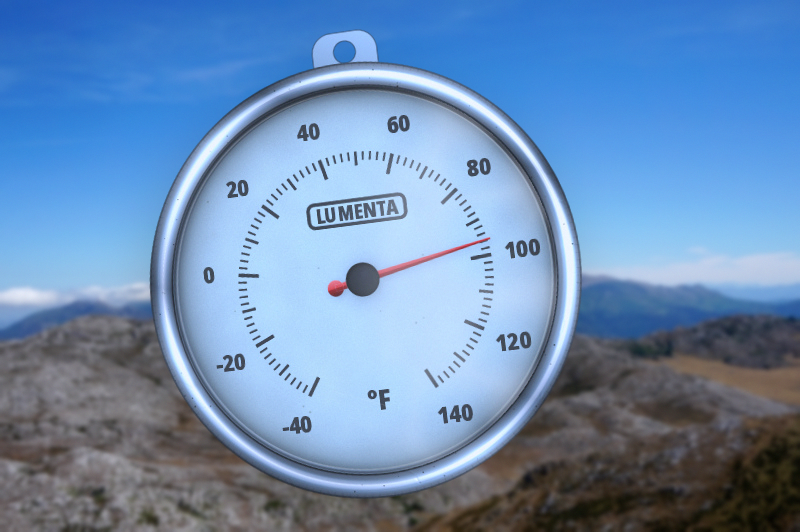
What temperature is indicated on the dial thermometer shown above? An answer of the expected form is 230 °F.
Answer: 96 °F
